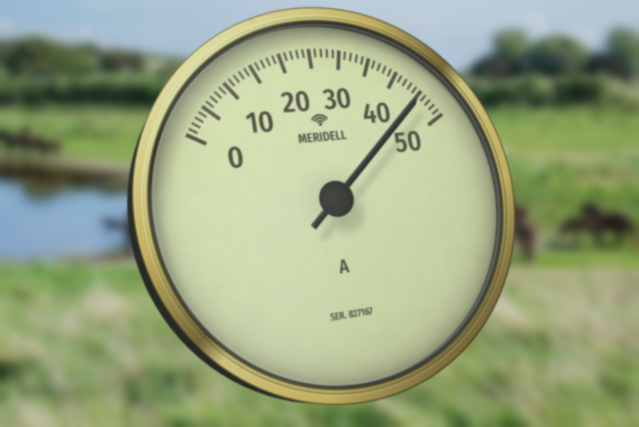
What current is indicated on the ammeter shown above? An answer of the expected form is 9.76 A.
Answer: 45 A
